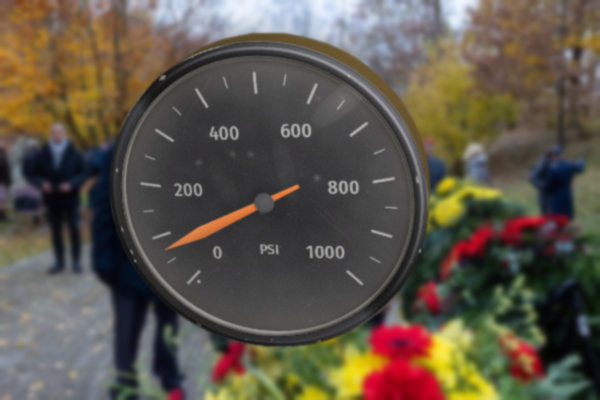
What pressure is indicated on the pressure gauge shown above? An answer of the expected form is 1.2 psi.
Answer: 75 psi
